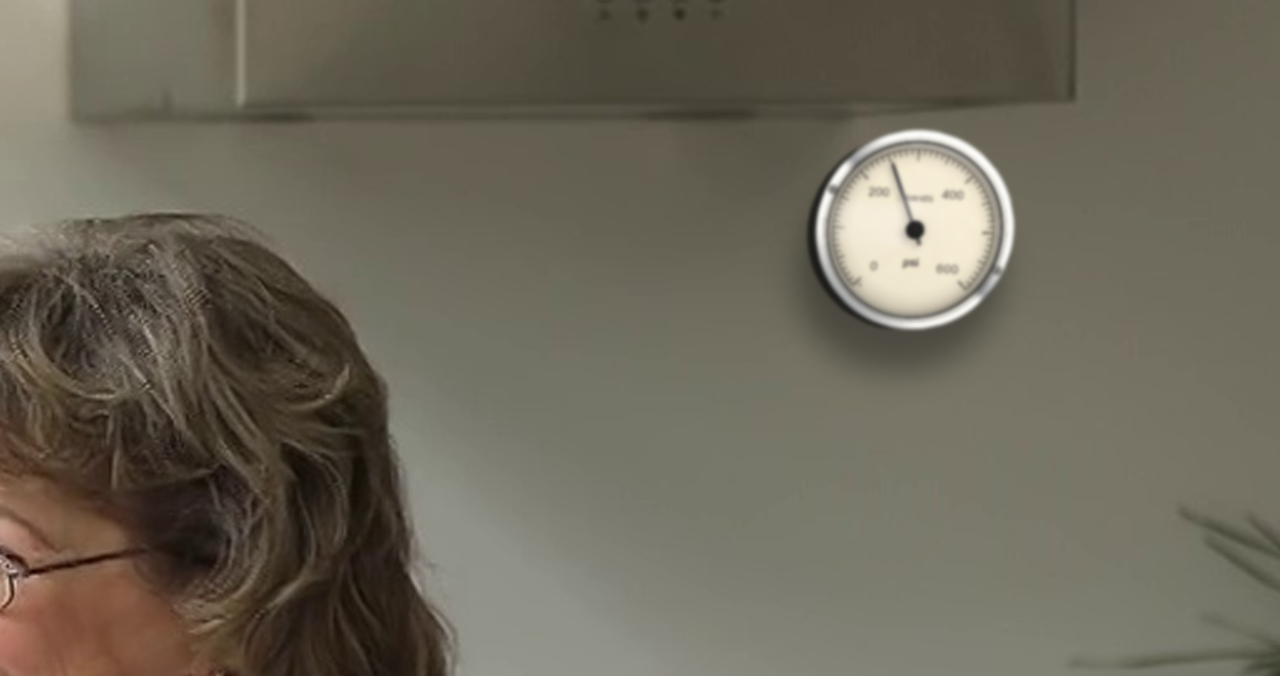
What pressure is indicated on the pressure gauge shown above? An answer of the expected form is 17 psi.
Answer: 250 psi
